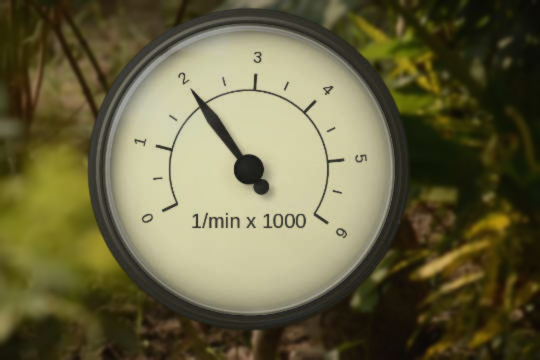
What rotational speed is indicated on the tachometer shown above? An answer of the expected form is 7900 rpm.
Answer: 2000 rpm
